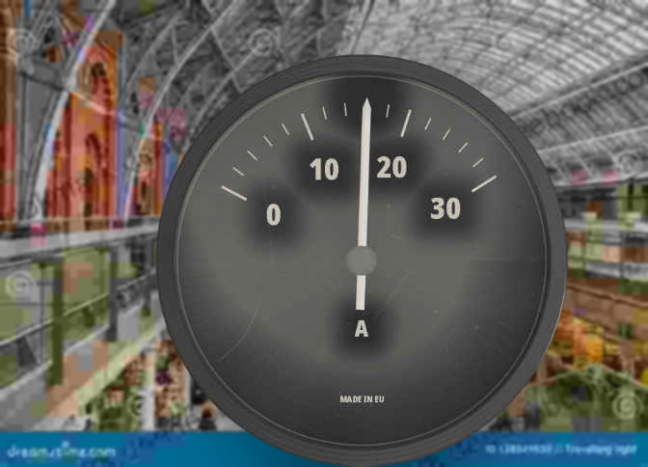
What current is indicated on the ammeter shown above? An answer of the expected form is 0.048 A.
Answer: 16 A
